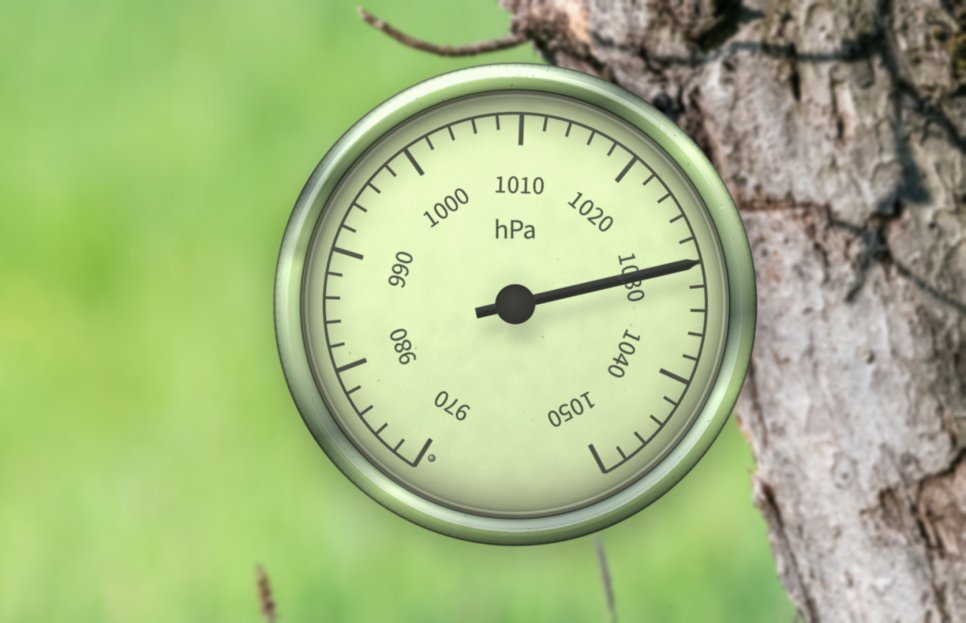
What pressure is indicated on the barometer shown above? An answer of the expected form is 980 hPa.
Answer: 1030 hPa
